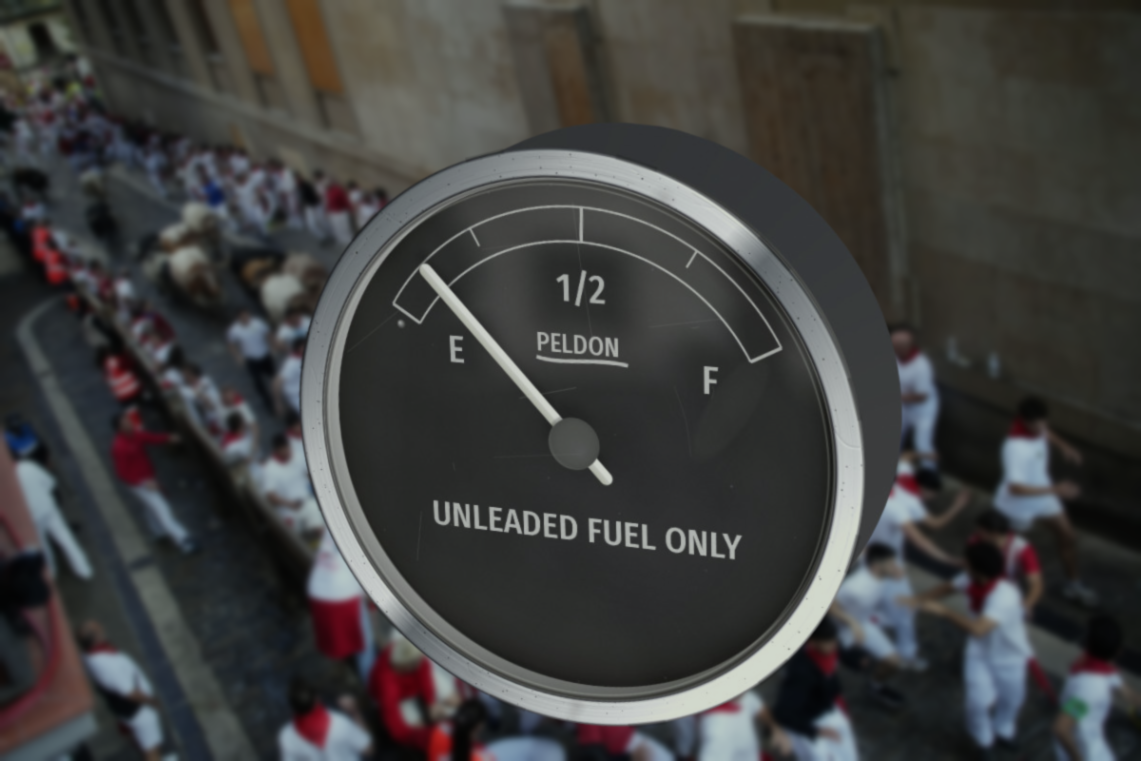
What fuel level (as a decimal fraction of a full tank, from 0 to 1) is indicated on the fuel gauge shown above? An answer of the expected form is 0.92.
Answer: 0.125
